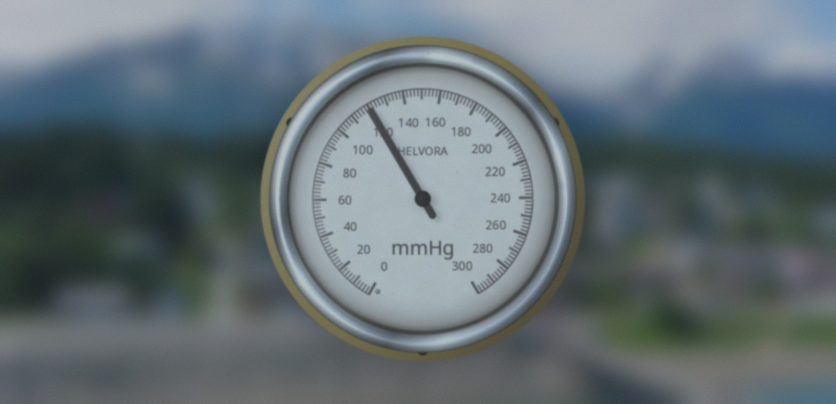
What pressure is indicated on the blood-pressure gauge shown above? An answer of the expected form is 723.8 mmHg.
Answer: 120 mmHg
